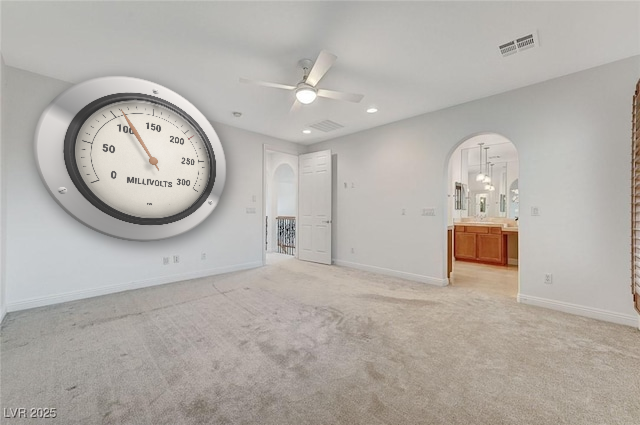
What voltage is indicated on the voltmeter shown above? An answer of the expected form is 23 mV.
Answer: 110 mV
